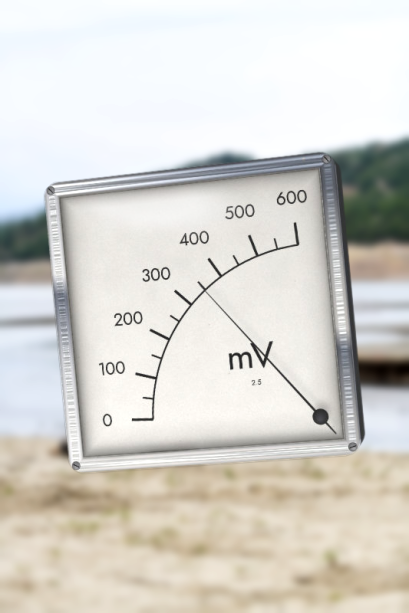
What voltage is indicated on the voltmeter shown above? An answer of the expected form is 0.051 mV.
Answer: 350 mV
